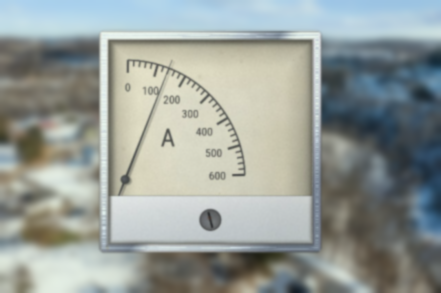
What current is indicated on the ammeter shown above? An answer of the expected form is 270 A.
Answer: 140 A
